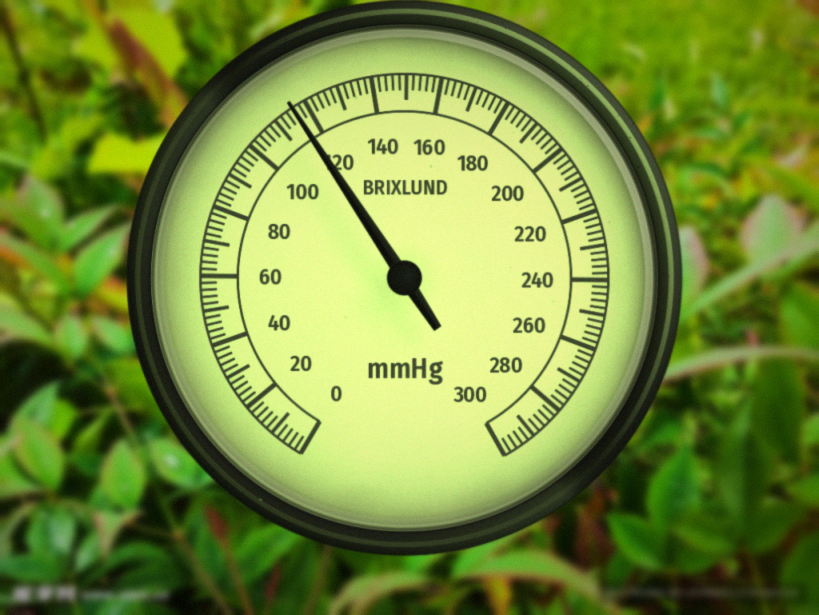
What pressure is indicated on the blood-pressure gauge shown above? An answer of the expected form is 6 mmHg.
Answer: 116 mmHg
